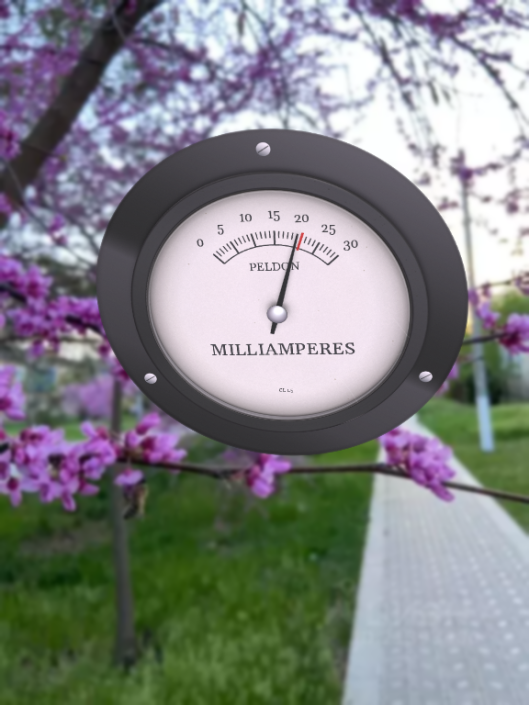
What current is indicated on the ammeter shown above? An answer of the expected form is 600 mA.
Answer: 20 mA
